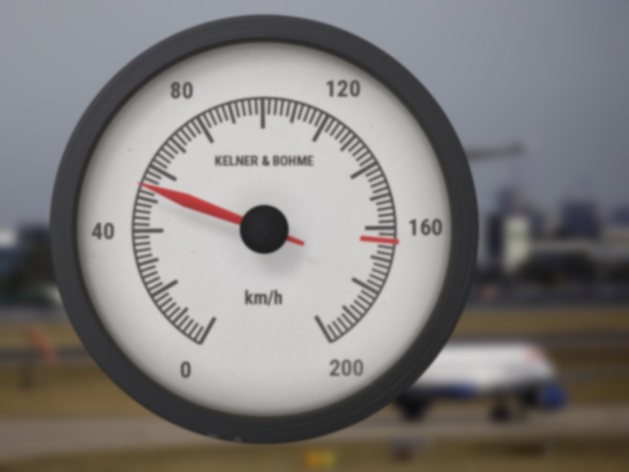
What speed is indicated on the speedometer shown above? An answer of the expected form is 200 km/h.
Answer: 54 km/h
